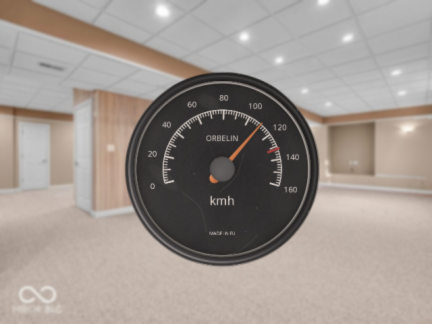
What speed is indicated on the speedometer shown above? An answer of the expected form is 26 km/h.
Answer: 110 km/h
